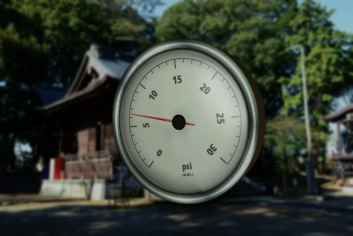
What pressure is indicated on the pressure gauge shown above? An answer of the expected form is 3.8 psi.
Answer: 6.5 psi
